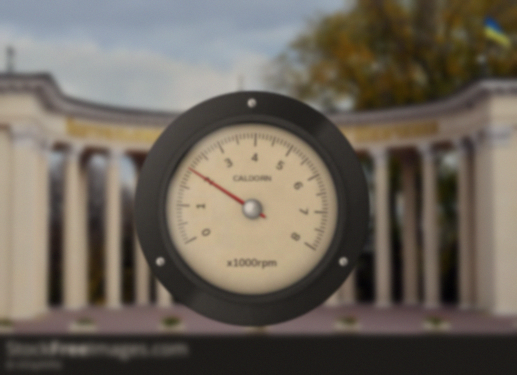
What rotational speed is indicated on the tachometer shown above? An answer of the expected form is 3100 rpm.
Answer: 2000 rpm
